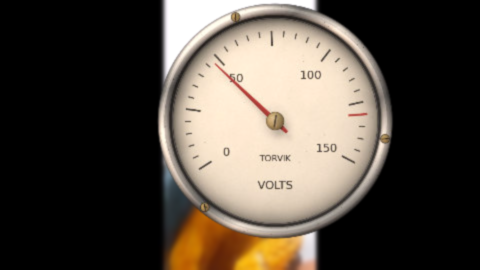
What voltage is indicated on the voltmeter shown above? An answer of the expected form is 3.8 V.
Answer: 47.5 V
